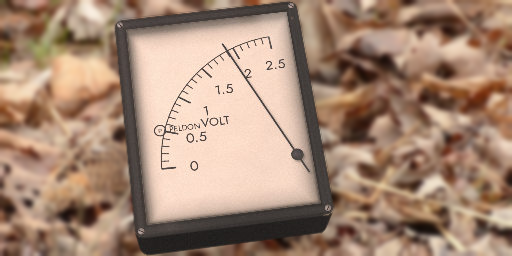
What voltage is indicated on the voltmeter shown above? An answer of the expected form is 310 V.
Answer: 1.9 V
